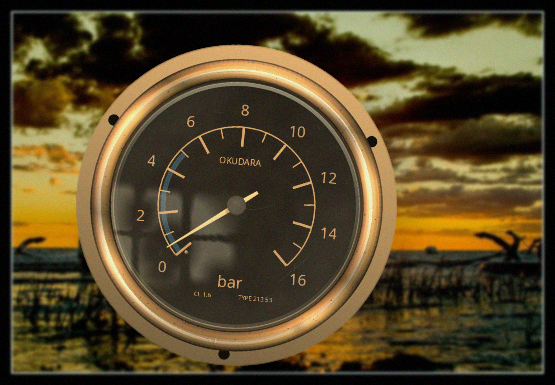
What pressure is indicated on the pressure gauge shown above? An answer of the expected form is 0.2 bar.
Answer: 0.5 bar
